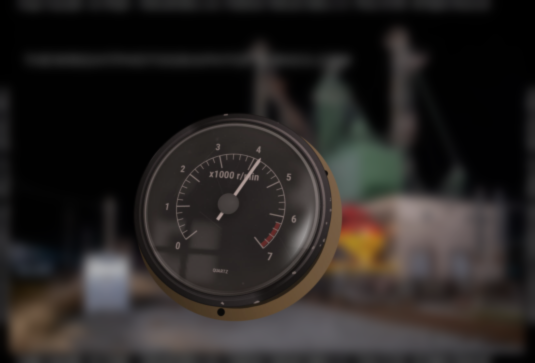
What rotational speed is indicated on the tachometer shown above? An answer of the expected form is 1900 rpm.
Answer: 4200 rpm
